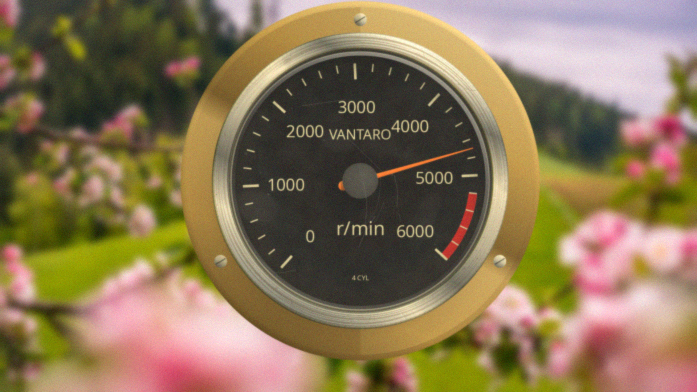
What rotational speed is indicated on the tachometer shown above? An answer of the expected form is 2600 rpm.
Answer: 4700 rpm
